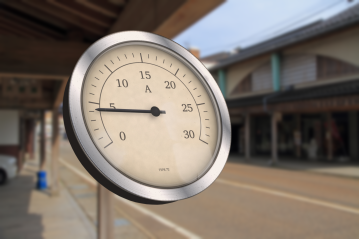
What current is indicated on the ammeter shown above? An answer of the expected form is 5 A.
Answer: 4 A
